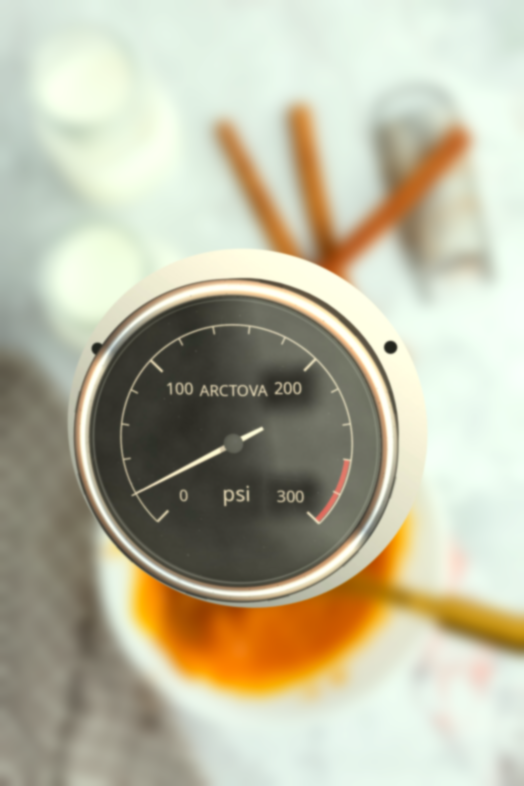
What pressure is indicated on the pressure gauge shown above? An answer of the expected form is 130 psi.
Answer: 20 psi
